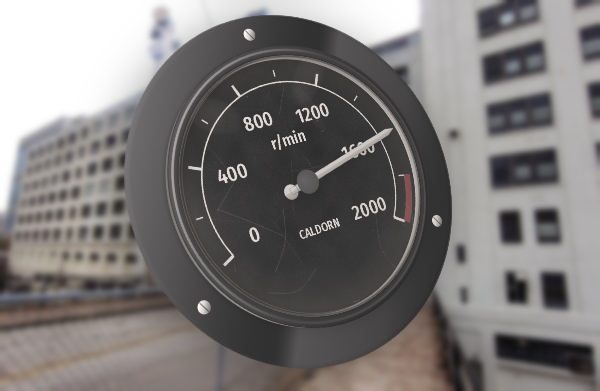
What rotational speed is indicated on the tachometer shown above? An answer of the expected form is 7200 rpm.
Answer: 1600 rpm
